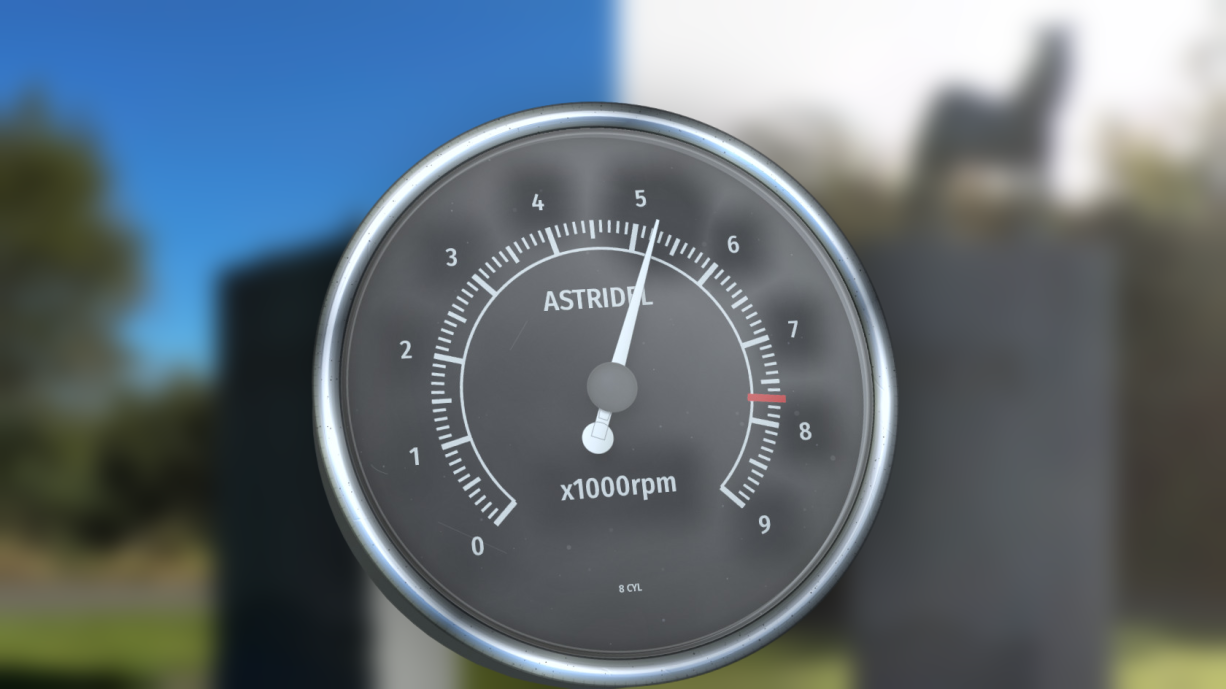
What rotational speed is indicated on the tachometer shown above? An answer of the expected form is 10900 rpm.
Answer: 5200 rpm
